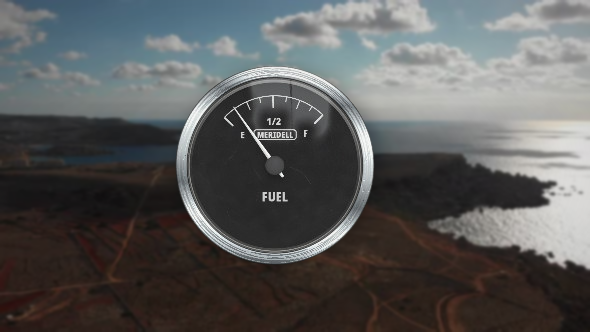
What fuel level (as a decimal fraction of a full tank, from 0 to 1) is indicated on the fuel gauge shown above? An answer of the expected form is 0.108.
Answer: 0.125
